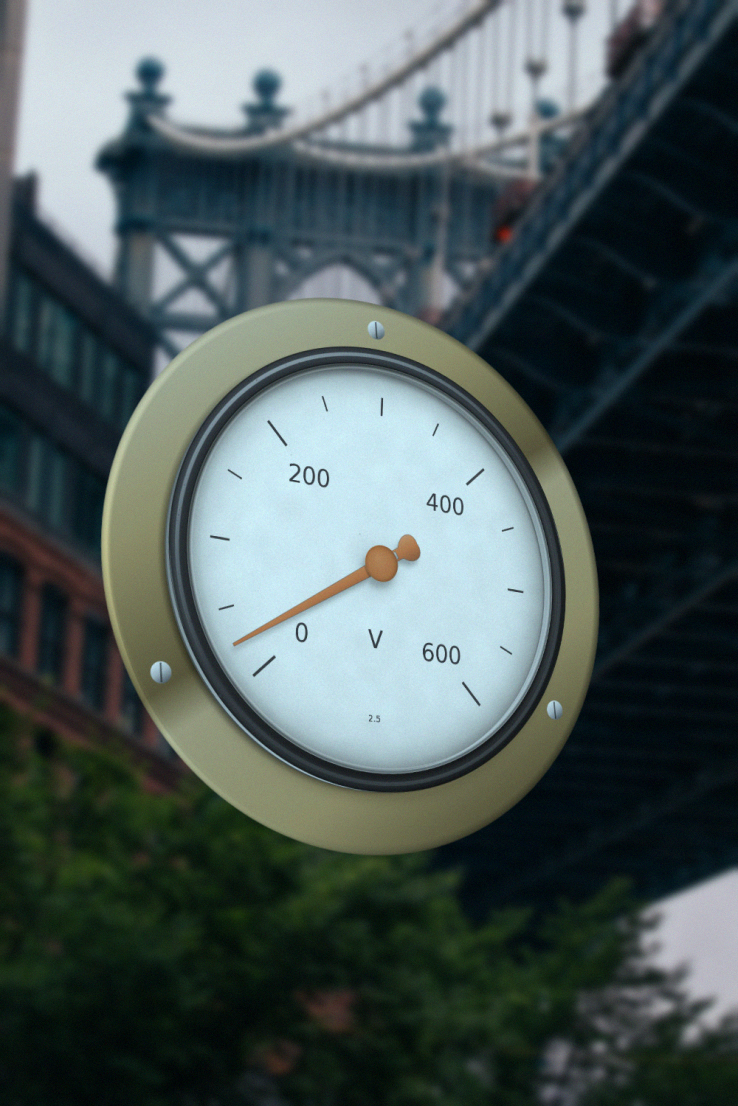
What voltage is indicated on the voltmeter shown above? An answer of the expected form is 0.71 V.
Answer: 25 V
